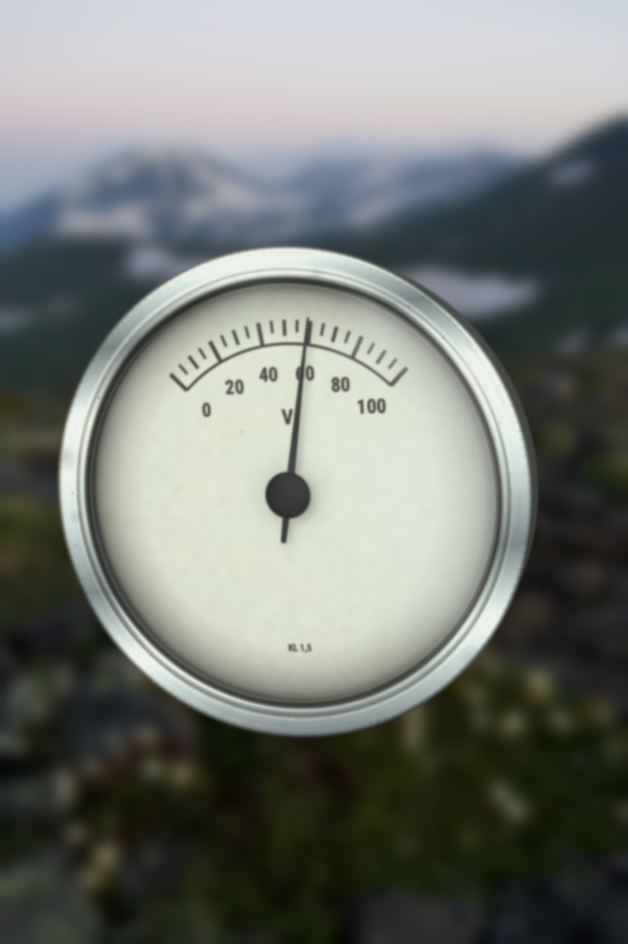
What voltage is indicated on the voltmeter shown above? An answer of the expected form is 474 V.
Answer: 60 V
